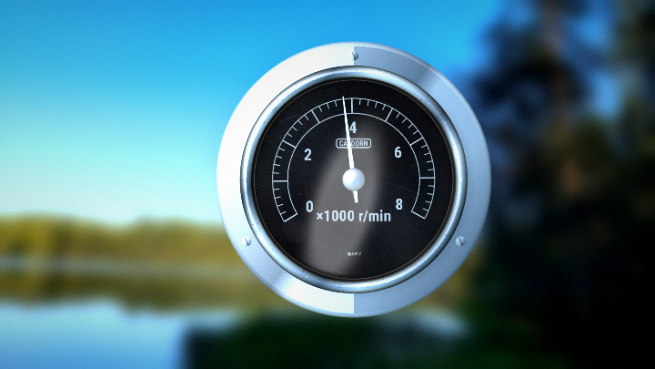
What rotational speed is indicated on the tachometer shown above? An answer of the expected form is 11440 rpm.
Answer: 3800 rpm
